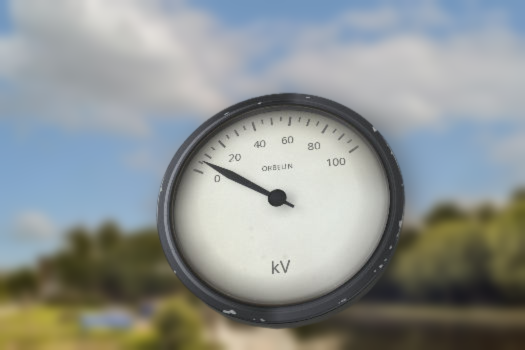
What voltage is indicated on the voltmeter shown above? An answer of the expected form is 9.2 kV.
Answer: 5 kV
